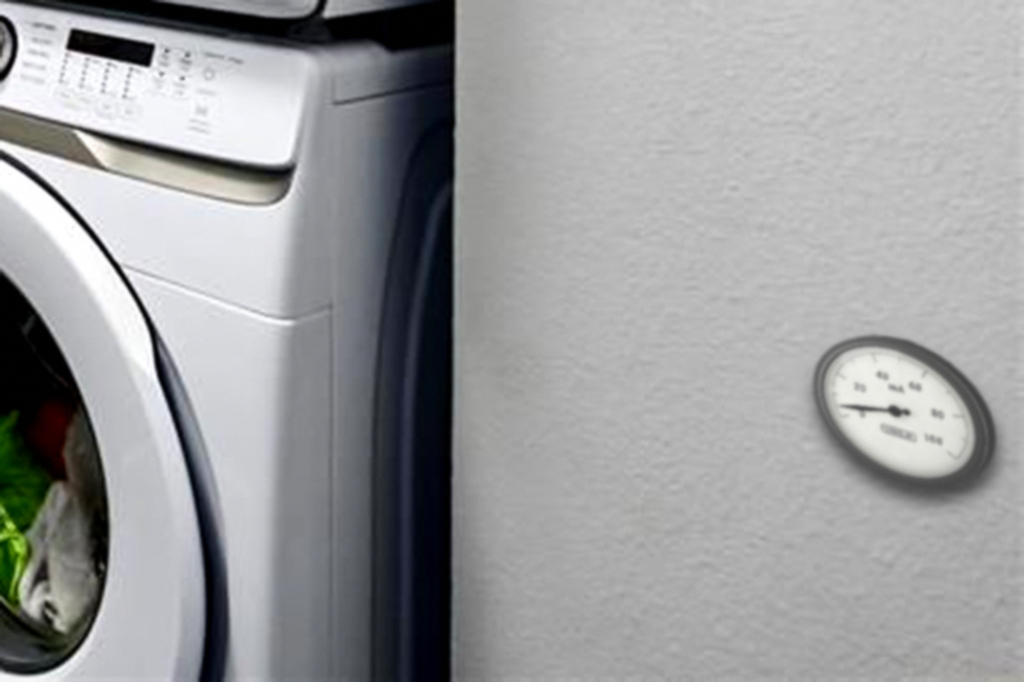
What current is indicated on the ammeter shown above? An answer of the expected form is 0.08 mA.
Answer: 5 mA
